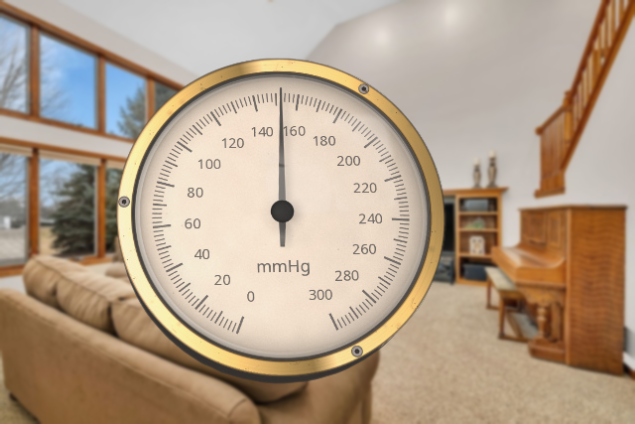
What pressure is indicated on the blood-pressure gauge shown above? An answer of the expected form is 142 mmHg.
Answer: 152 mmHg
